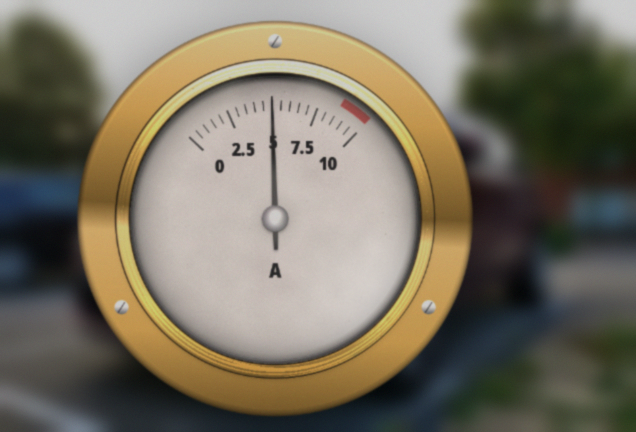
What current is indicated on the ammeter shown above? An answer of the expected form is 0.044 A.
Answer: 5 A
